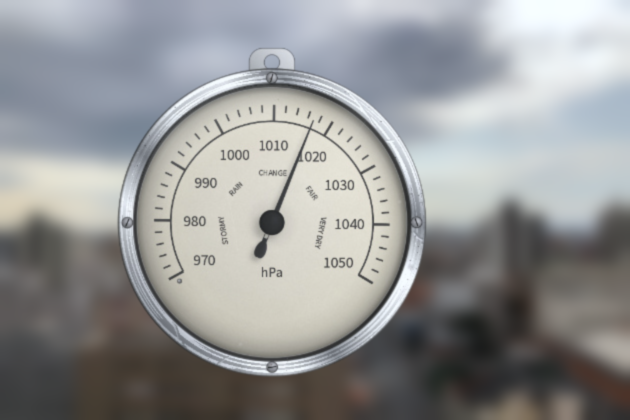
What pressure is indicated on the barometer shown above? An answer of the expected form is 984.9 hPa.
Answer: 1017 hPa
